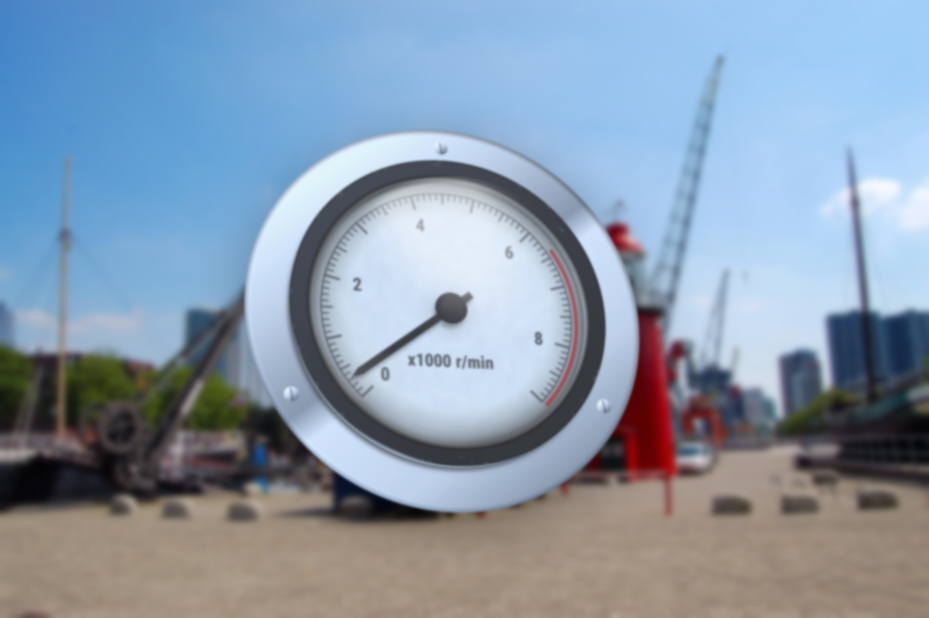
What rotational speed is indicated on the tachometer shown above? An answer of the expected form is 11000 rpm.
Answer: 300 rpm
